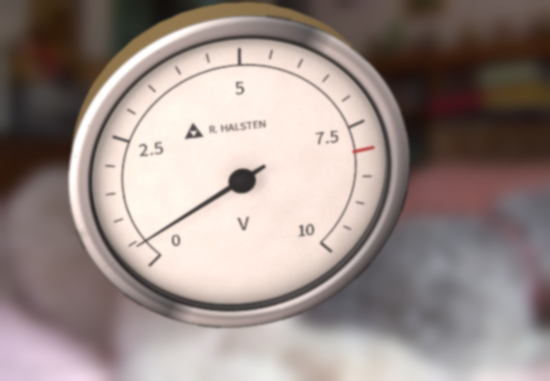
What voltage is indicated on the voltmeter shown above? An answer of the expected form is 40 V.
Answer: 0.5 V
